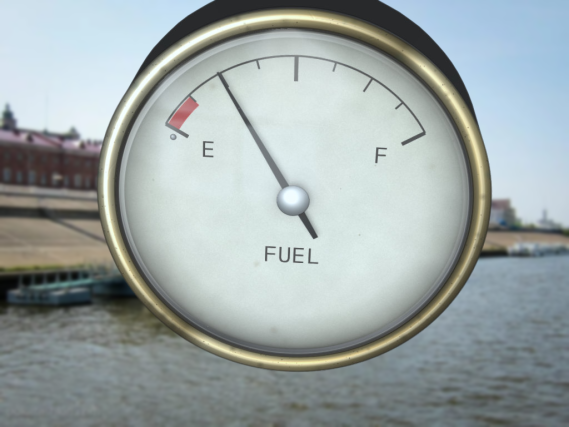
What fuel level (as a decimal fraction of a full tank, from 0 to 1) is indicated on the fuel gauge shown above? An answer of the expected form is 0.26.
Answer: 0.25
